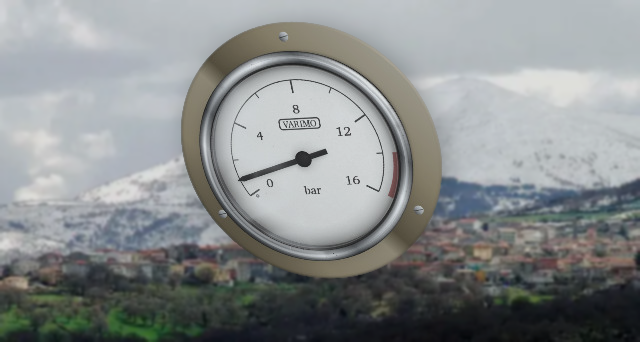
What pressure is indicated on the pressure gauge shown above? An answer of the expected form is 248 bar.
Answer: 1 bar
